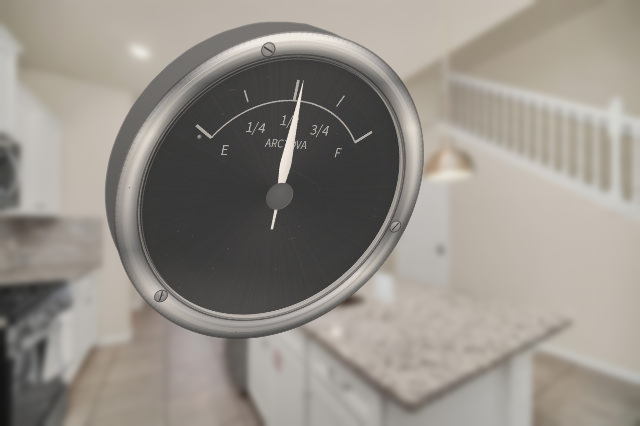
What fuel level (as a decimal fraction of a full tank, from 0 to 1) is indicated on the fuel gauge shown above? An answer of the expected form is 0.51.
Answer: 0.5
